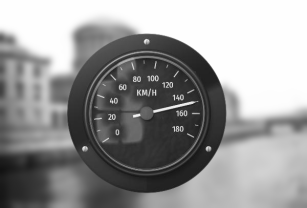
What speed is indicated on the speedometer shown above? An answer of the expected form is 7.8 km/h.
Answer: 150 km/h
